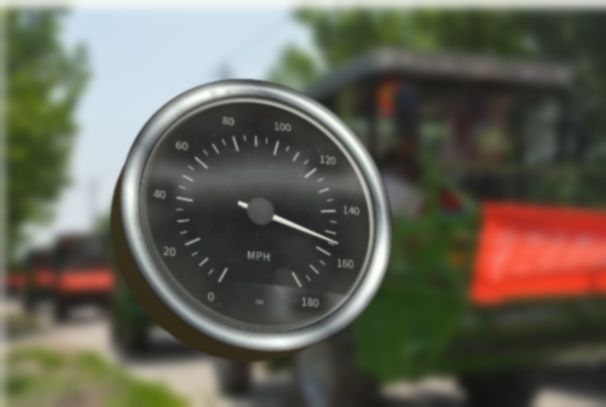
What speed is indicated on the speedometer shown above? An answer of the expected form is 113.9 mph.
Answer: 155 mph
